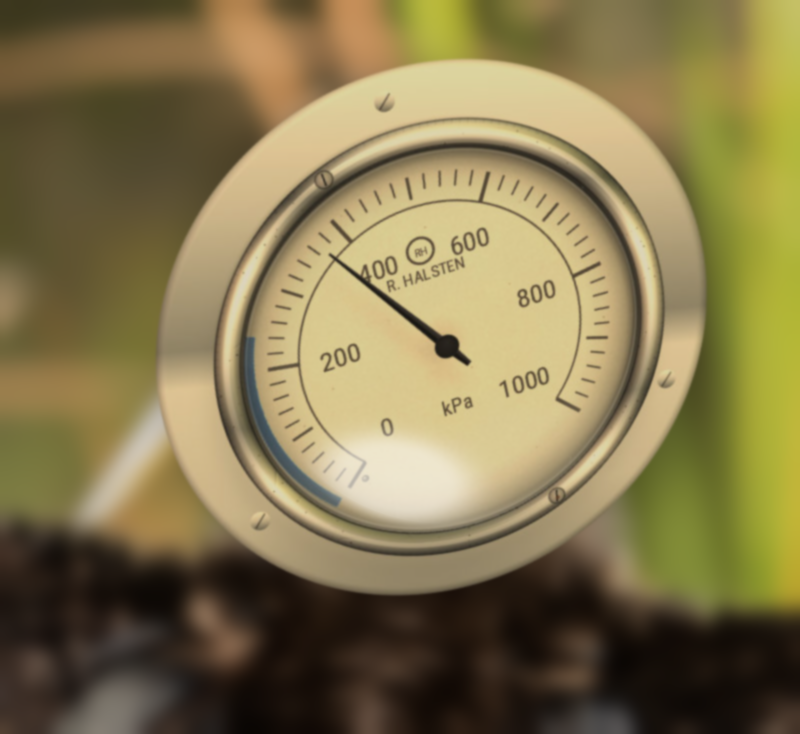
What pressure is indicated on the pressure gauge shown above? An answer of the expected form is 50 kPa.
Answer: 370 kPa
